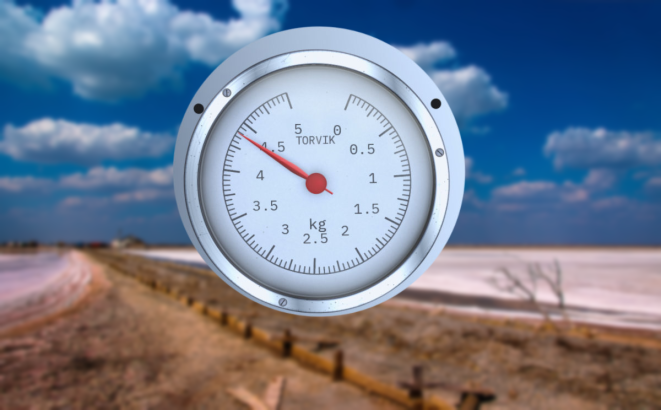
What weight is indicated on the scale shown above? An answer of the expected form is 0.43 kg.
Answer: 4.4 kg
